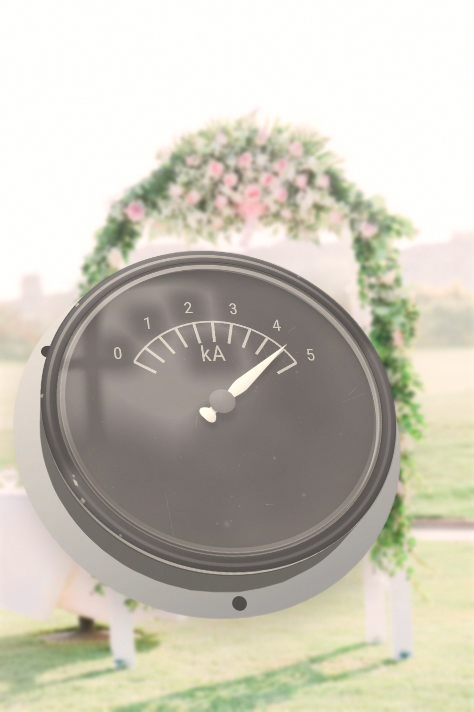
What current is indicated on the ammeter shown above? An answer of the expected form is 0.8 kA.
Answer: 4.5 kA
